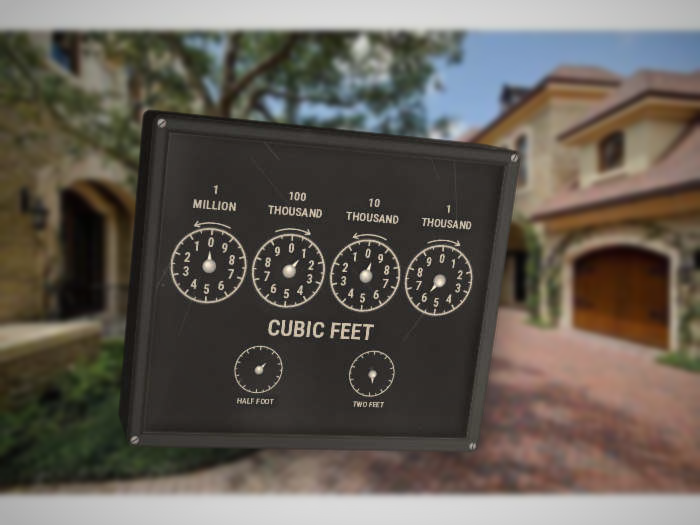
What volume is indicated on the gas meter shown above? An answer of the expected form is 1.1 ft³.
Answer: 9600 ft³
